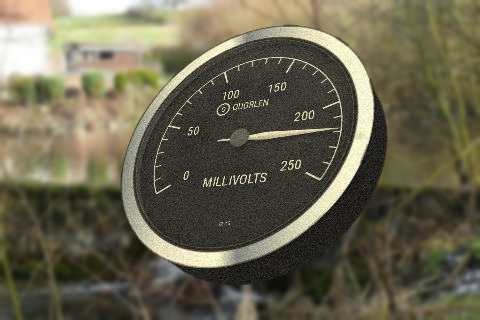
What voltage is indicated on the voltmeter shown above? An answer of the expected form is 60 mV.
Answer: 220 mV
